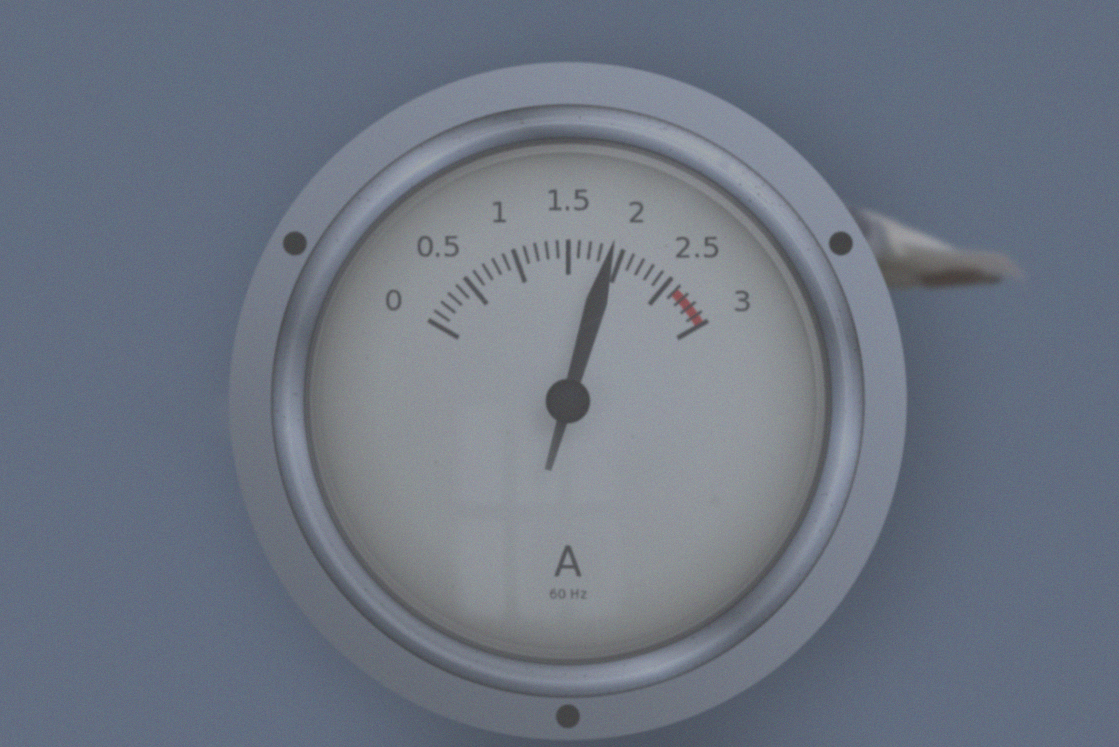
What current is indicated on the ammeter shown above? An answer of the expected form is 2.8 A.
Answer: 1.9 A
